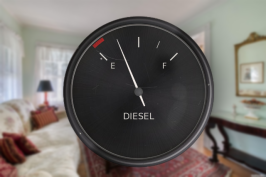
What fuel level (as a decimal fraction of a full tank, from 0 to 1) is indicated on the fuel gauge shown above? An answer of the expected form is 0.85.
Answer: 0.25
